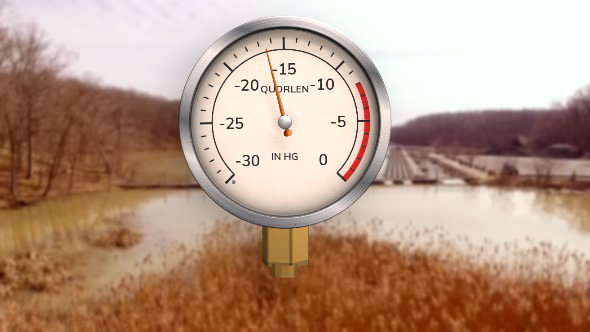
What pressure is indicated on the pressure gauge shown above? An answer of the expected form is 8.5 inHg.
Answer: -16.5 inHg
